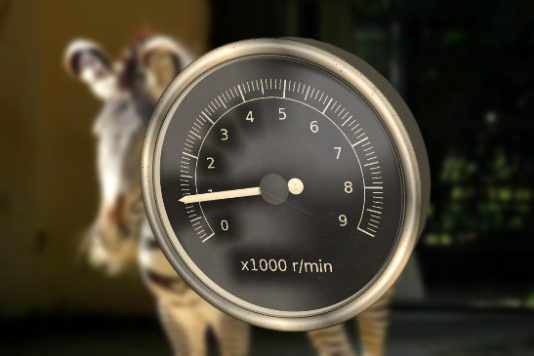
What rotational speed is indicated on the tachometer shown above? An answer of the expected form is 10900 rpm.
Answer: 1000 rpm
